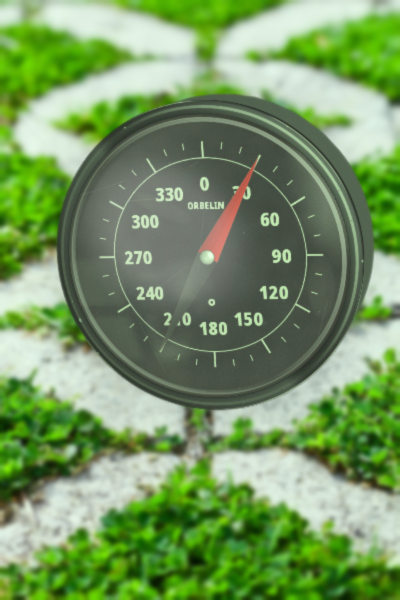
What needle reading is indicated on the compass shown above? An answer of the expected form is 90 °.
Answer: 30 °
